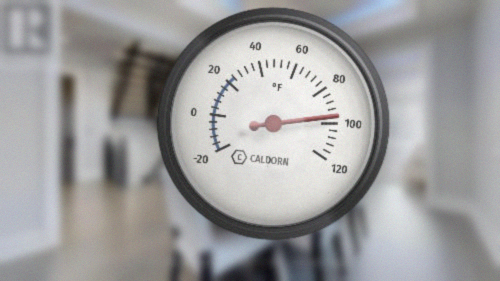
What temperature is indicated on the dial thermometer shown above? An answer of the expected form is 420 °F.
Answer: 96 °F
